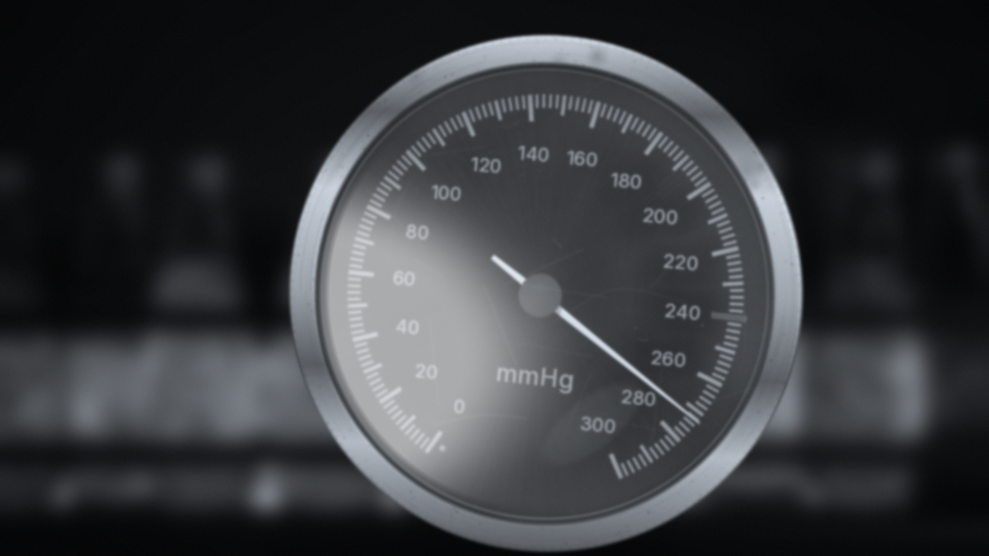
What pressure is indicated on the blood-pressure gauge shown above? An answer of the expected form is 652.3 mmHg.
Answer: 272 mmHg
